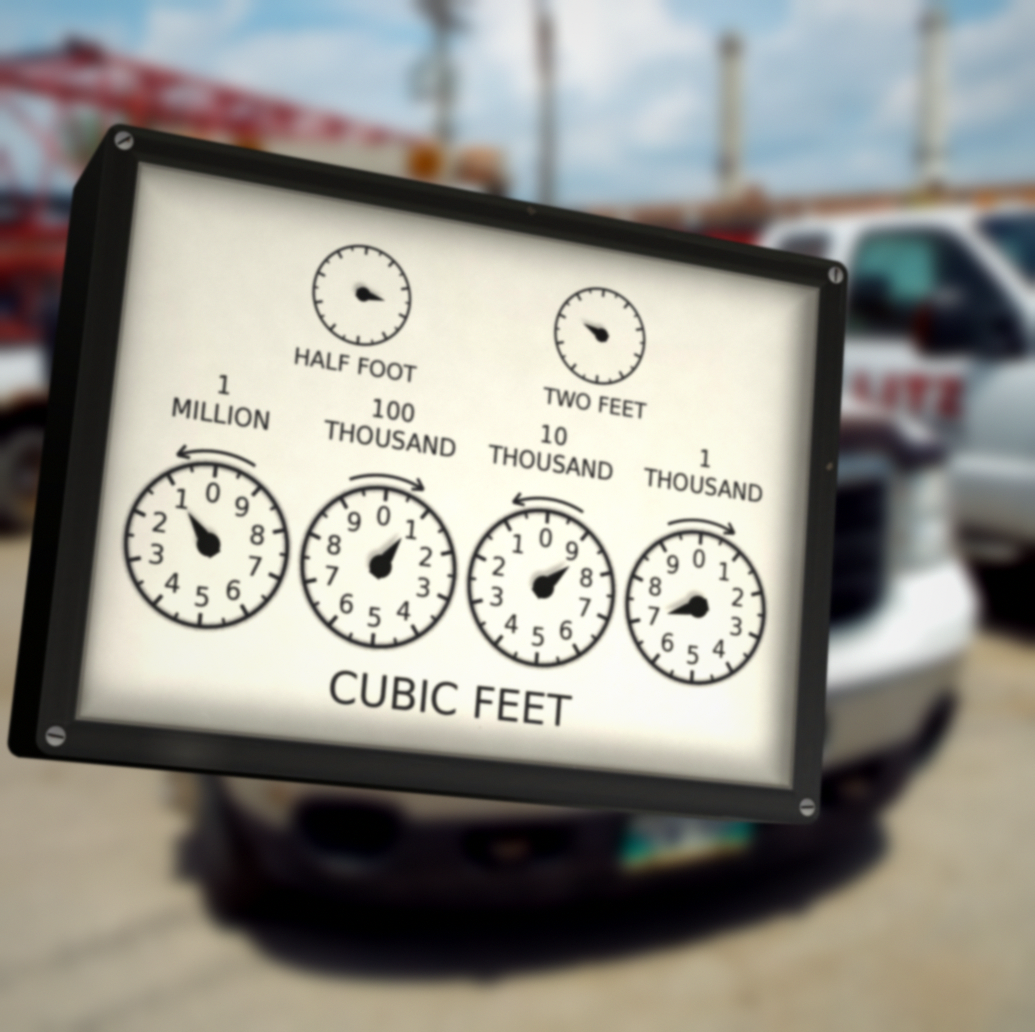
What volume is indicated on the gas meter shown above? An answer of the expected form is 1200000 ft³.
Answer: 108700 ft³
